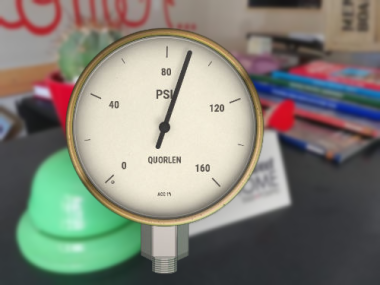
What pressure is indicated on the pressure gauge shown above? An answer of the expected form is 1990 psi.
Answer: 90 psi
